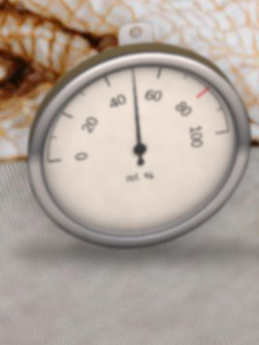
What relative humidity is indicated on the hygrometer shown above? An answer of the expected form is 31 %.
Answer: 50 %
